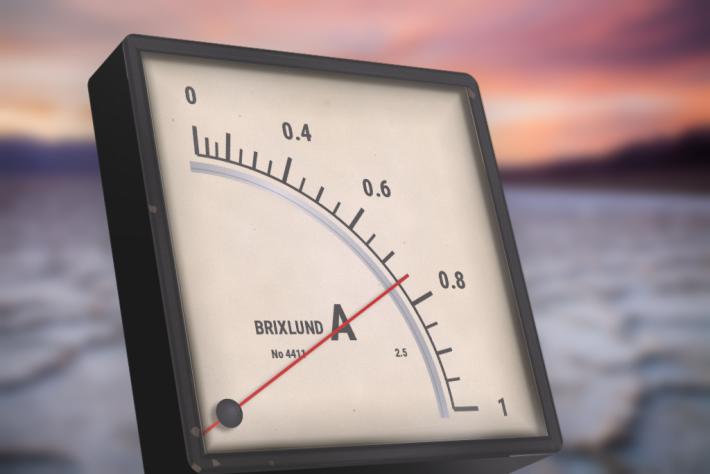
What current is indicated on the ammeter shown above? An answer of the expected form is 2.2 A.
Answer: 0.75 A
